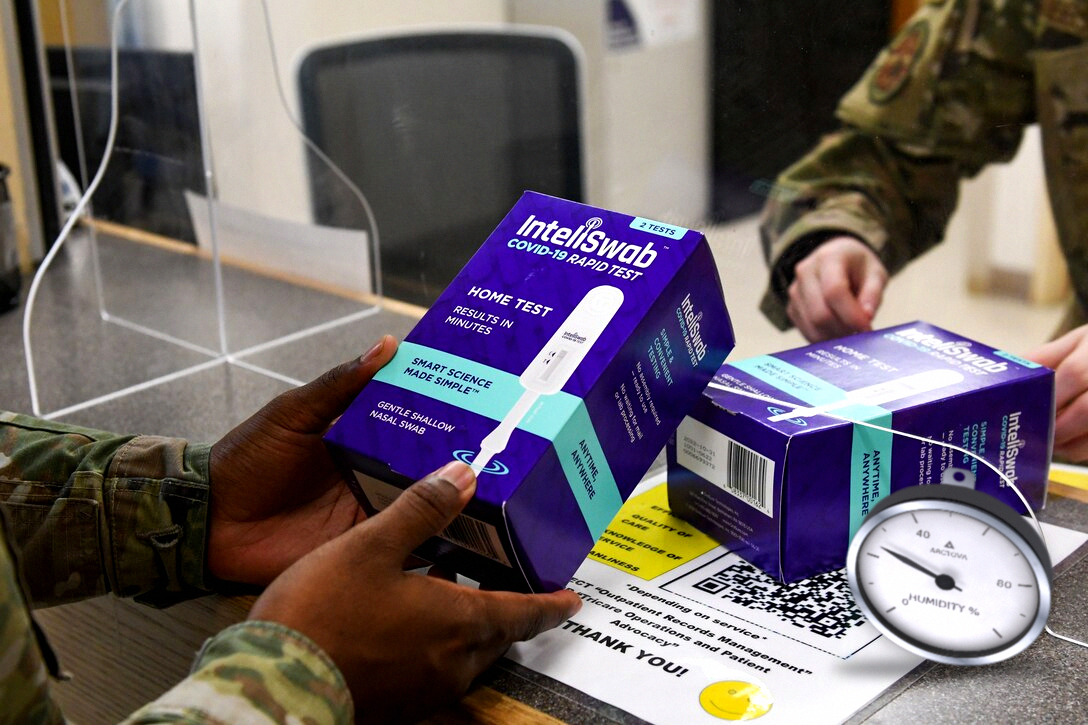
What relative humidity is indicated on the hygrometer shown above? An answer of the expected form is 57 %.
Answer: 25 %
